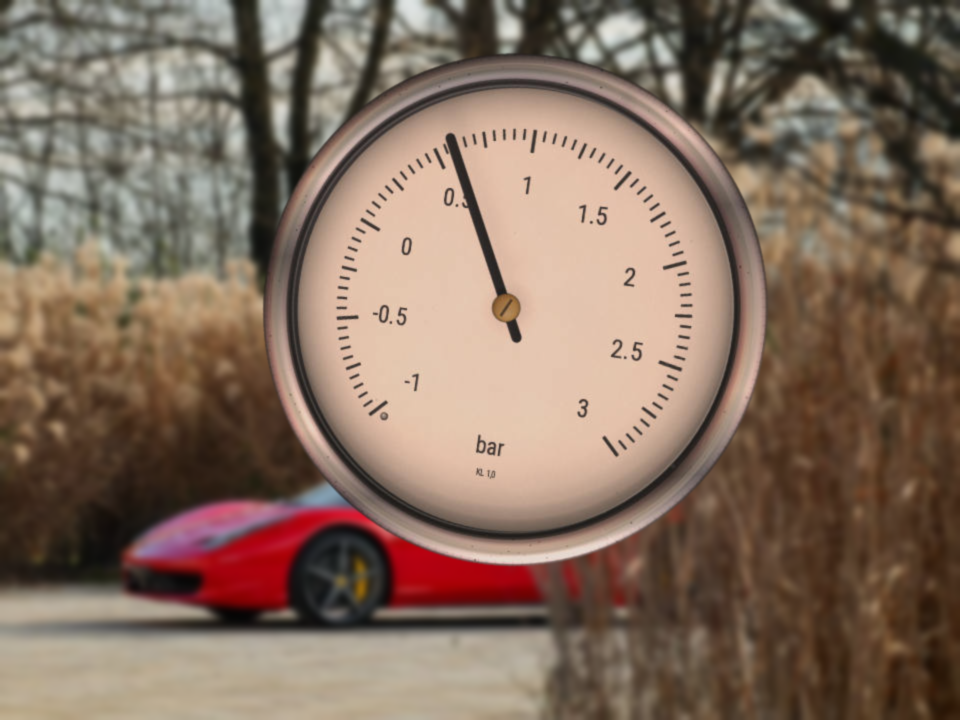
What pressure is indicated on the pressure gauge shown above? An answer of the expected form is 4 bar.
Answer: 0.6 bar
